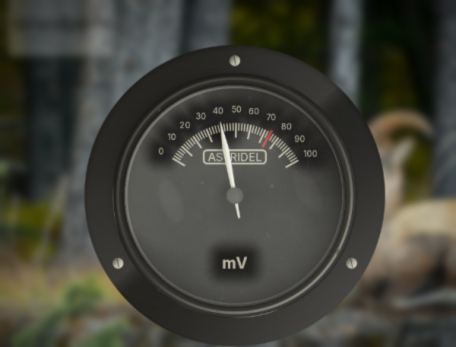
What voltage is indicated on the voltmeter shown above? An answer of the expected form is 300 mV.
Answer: 40 mV
